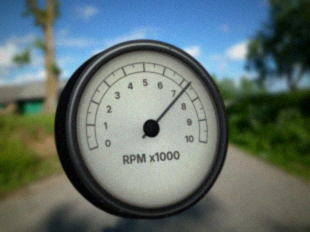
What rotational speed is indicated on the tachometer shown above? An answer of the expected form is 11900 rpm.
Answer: 7250 rpm
